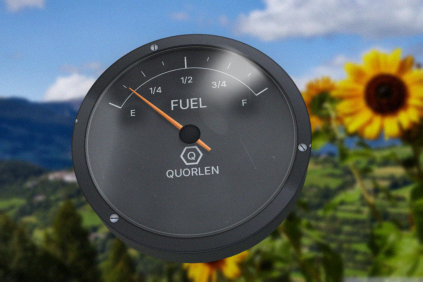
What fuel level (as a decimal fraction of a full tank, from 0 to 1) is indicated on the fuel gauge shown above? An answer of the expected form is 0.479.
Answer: 0.125
